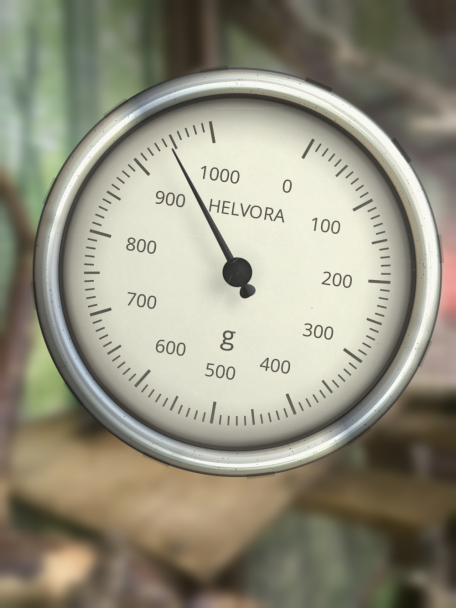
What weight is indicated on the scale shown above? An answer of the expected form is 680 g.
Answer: 945 g
